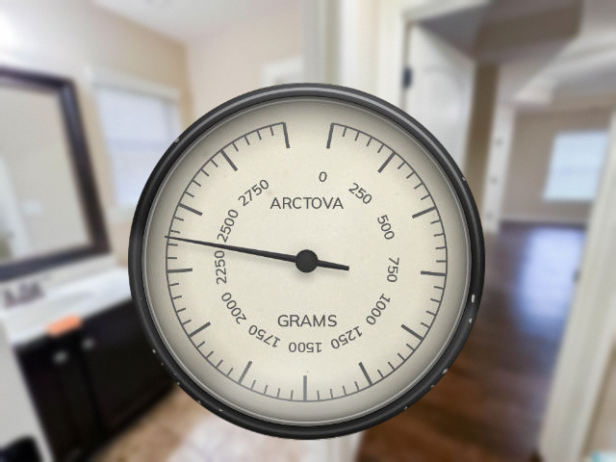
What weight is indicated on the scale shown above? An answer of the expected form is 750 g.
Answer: 2375 g
